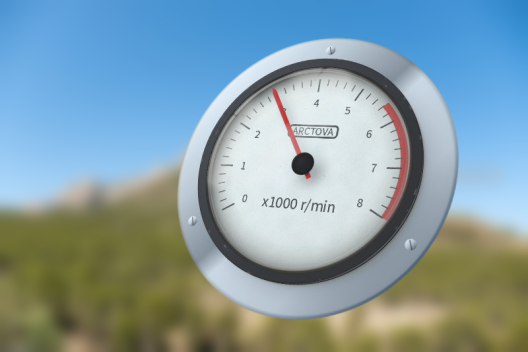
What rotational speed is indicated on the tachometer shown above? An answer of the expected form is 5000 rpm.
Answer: 3000 rpm
